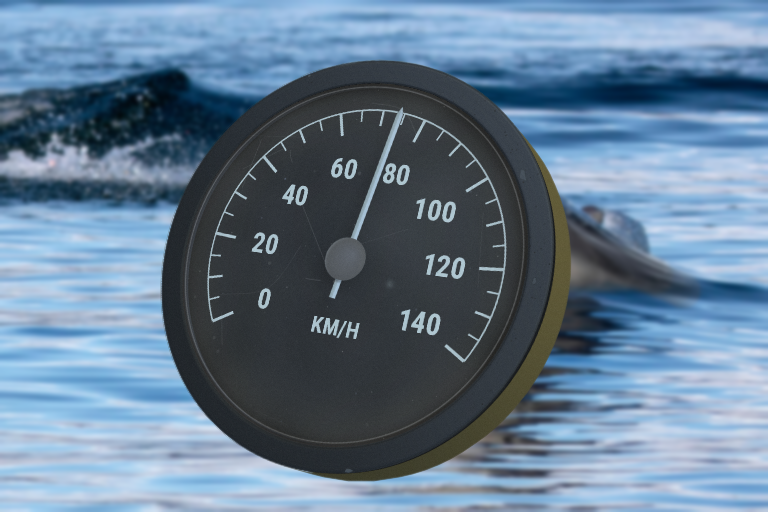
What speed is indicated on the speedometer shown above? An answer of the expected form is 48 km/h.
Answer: 75 km/h
